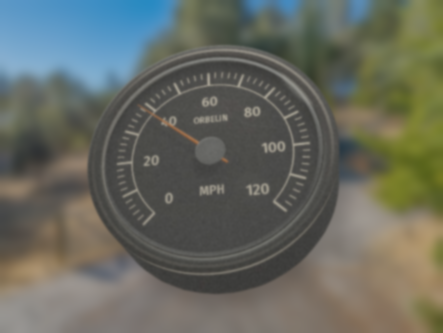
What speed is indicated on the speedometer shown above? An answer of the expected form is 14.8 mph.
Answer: 38 mph
